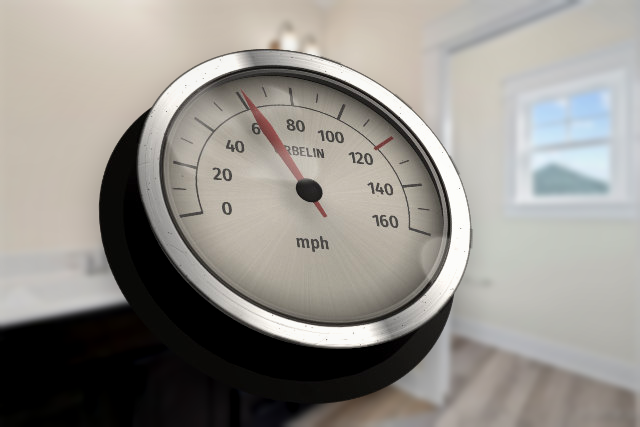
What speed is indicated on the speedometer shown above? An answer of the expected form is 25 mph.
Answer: 60 mph
